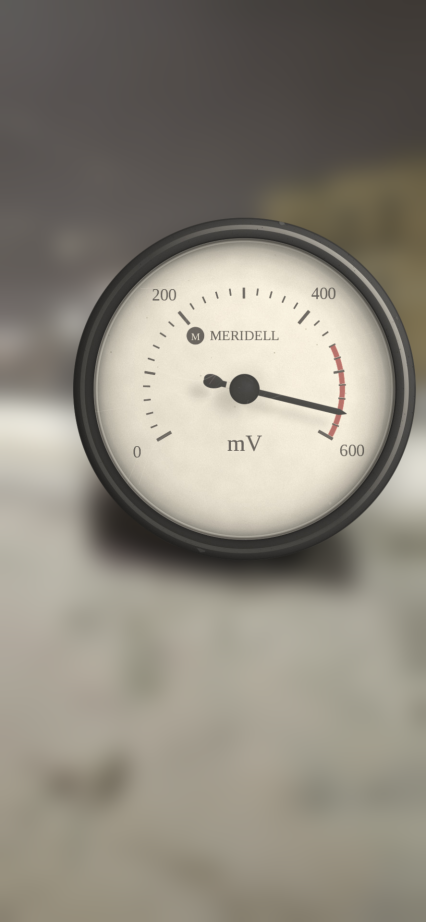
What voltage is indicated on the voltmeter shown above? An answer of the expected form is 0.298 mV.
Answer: 560 mV
